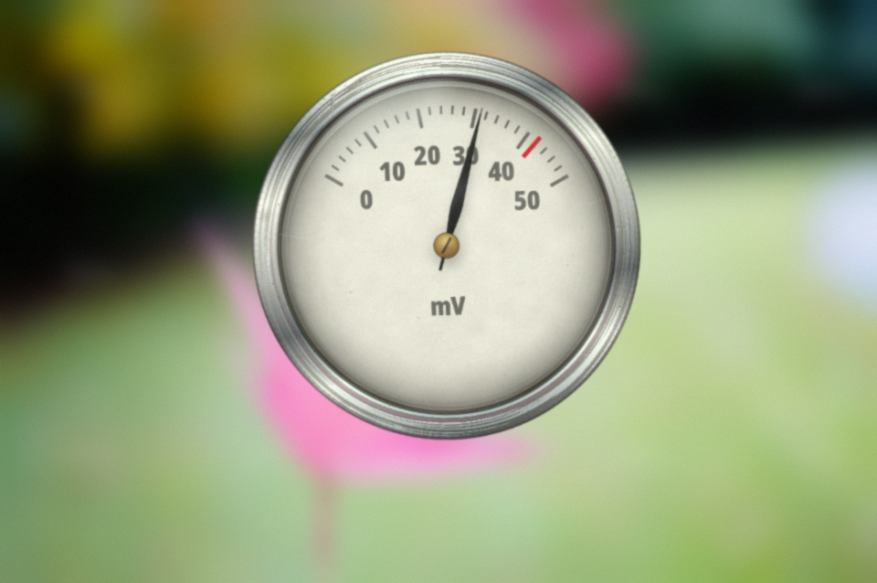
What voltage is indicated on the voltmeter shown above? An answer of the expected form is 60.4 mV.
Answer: 31 mV
